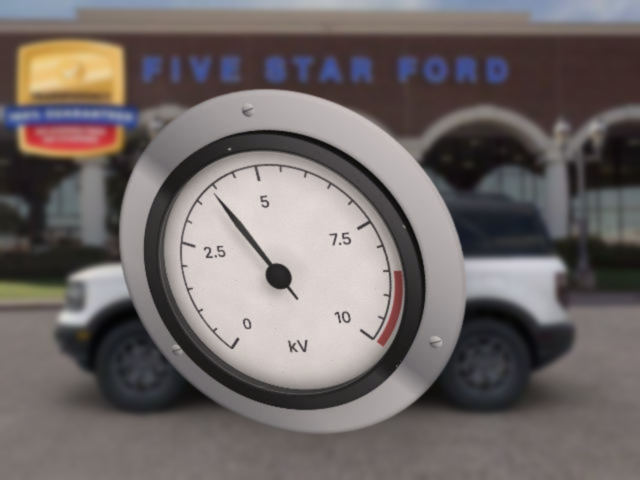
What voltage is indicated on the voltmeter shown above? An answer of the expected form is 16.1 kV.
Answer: 4 kV
